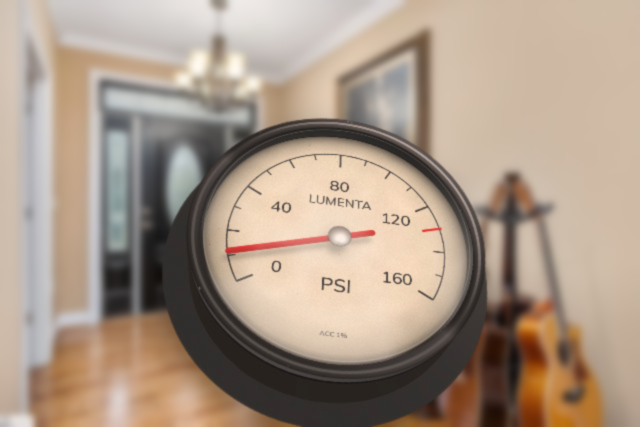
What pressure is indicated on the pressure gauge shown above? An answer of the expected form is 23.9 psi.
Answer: 10 psi
